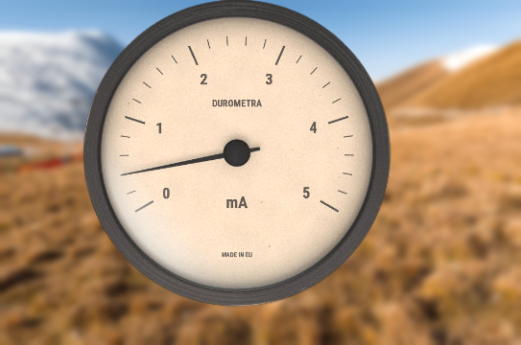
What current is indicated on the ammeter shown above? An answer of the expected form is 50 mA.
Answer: 0.4 mA
